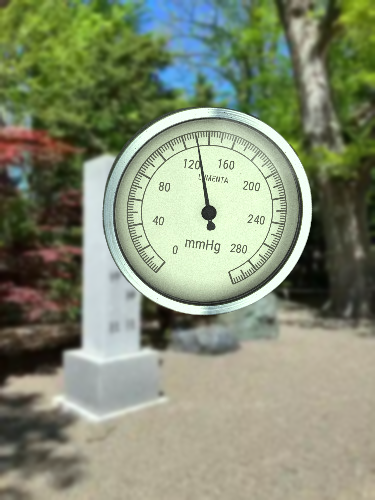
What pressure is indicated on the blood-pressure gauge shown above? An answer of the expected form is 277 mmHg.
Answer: 130 mmHg
